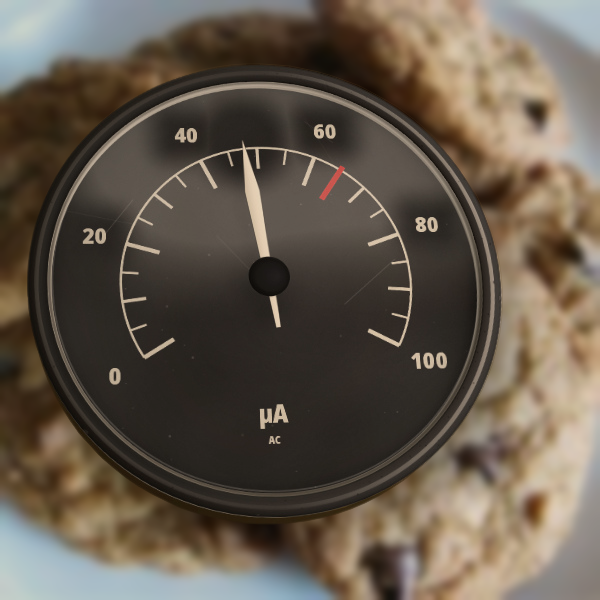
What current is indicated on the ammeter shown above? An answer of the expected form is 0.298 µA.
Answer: 47.5 µA
